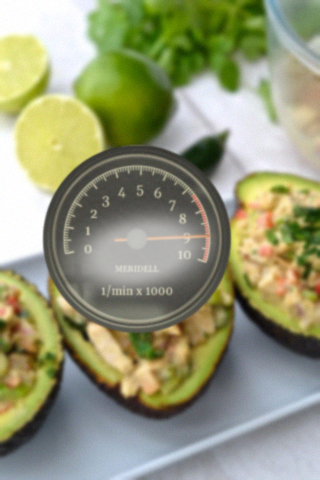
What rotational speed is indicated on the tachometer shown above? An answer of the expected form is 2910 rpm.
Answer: 9000 rpm
